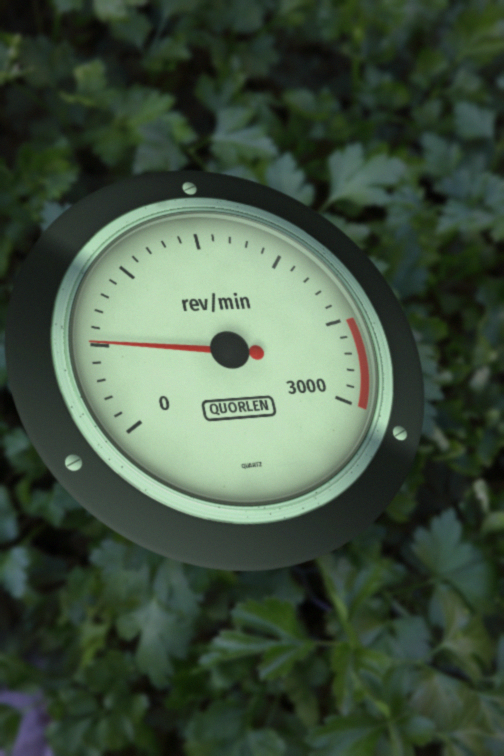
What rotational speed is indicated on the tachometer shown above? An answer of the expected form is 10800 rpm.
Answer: 500 rpm
